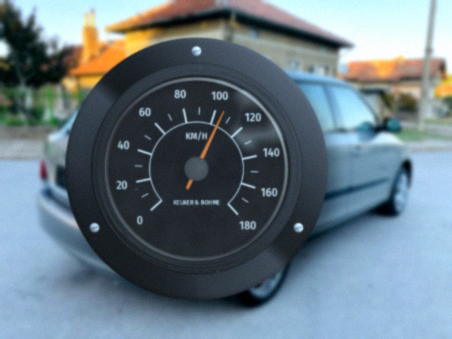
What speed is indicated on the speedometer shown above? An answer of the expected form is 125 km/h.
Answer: 105 km/h
